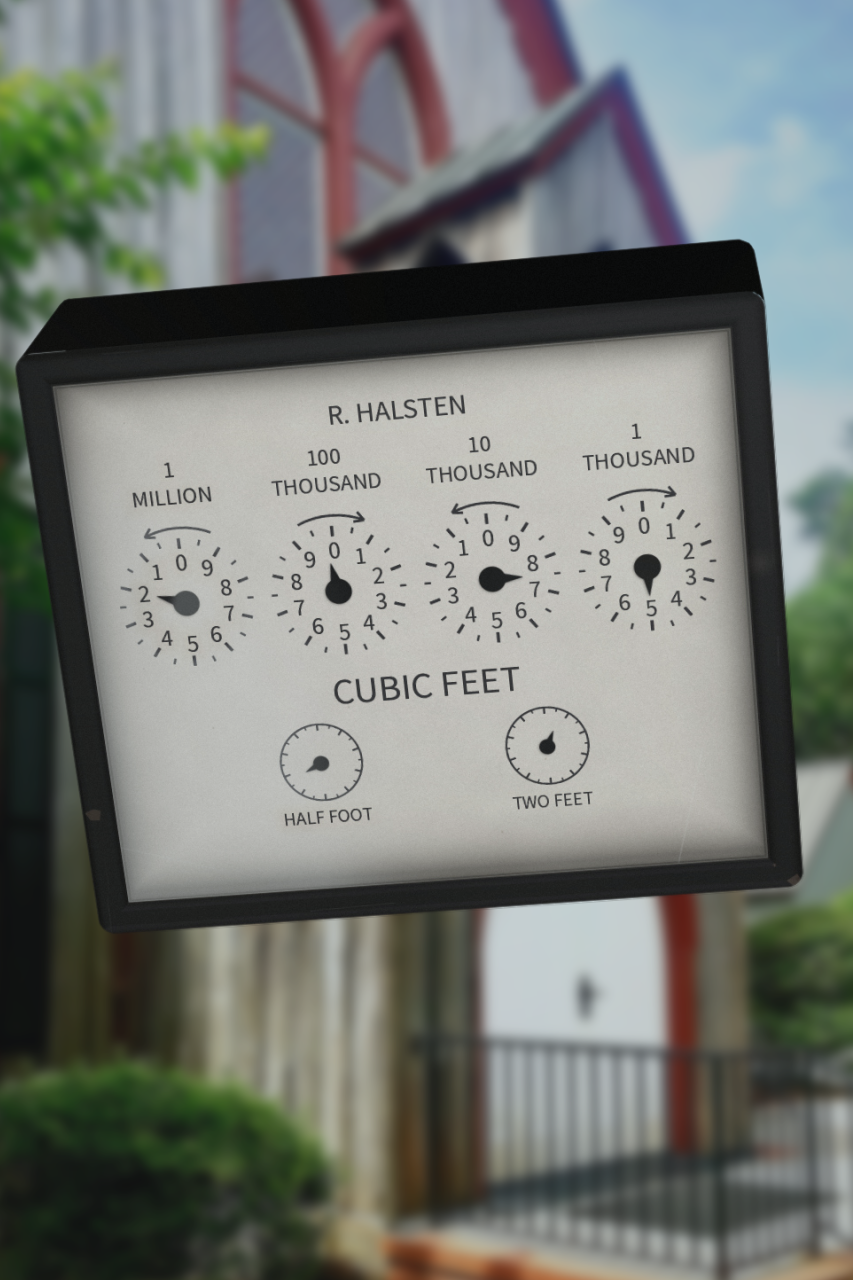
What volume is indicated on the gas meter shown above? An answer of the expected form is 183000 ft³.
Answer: 197500 ft³
